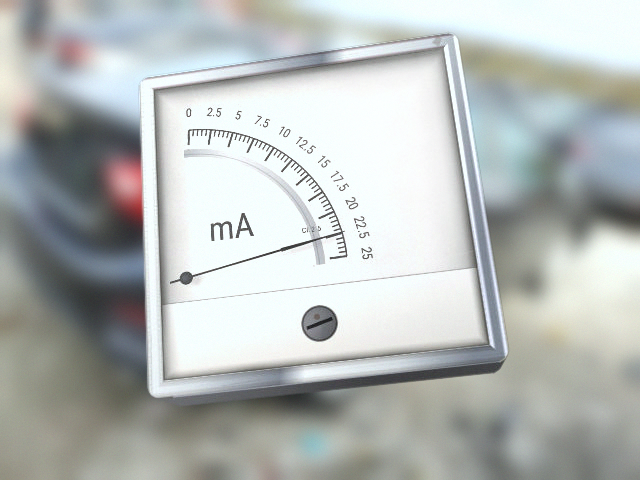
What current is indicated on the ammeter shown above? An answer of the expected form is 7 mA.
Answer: 22.5 mA
